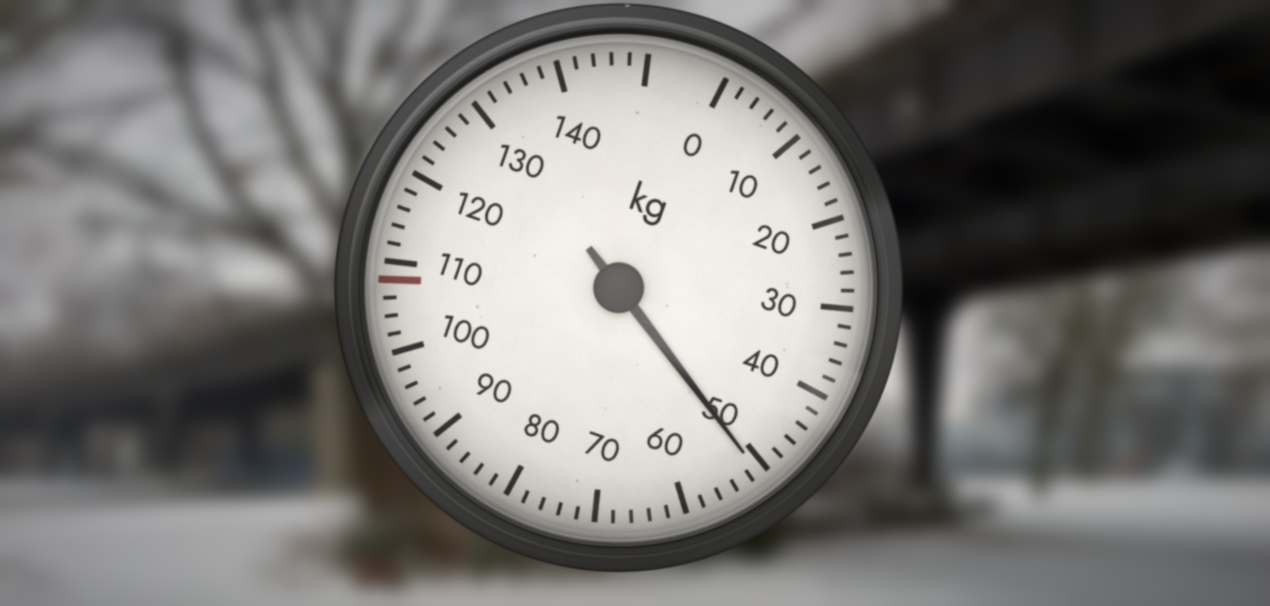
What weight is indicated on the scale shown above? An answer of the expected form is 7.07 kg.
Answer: 51 kg
